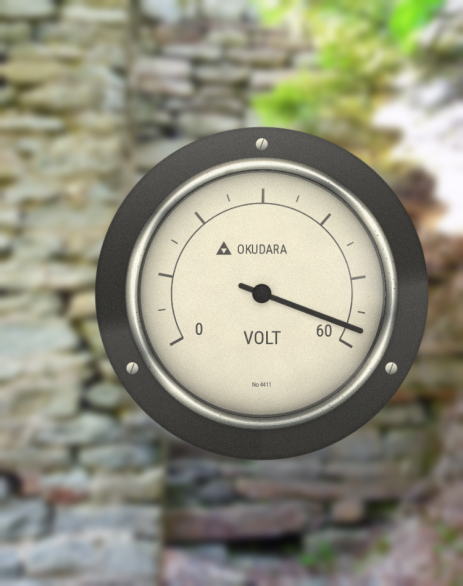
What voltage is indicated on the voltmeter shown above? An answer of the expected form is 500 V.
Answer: 57.5 V
